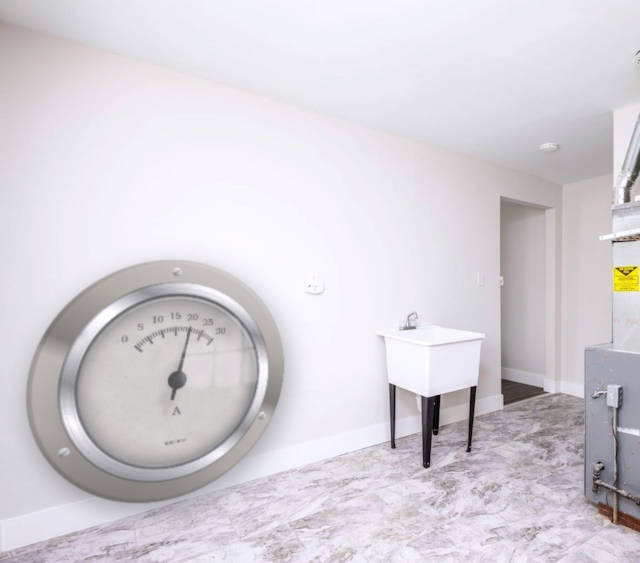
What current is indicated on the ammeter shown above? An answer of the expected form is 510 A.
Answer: 20 A
